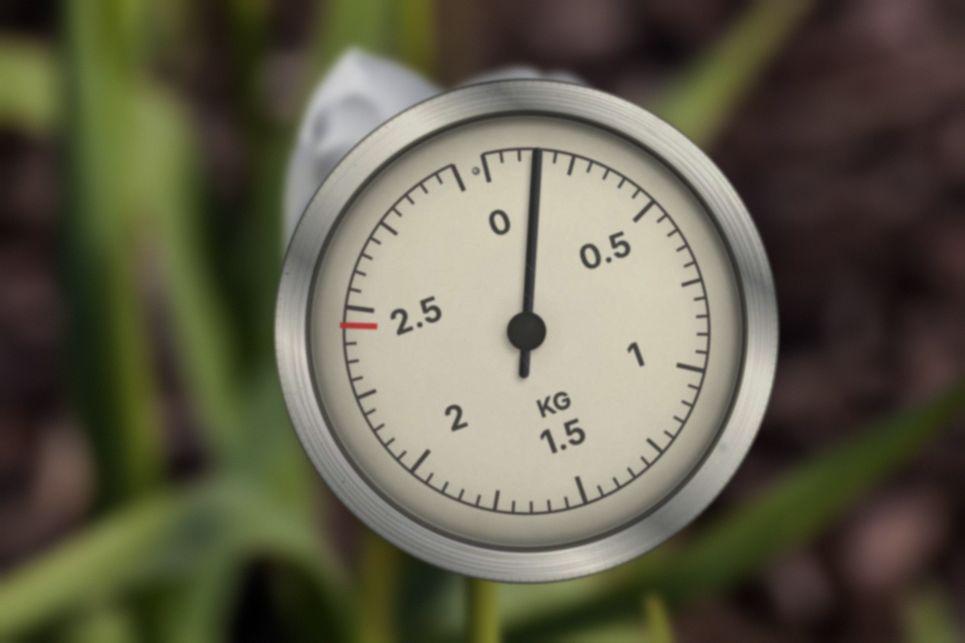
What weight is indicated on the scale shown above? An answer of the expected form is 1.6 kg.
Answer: 0.15 kg
